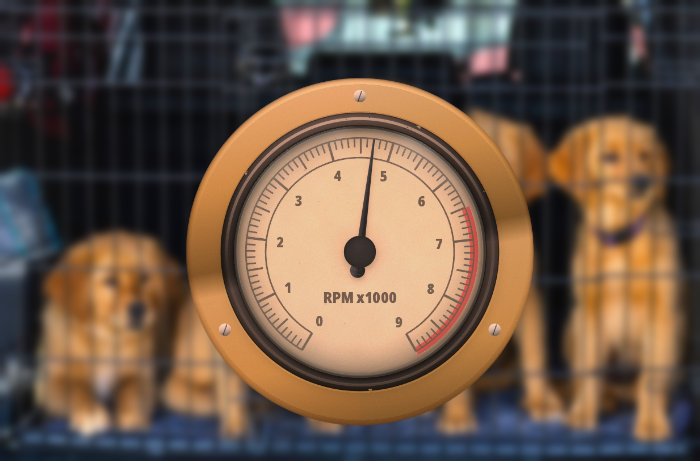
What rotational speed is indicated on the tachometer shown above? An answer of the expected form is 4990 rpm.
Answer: 4700 rpm
